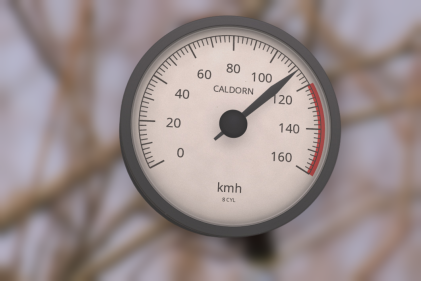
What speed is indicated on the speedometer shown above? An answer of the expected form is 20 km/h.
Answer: 112 km/h
